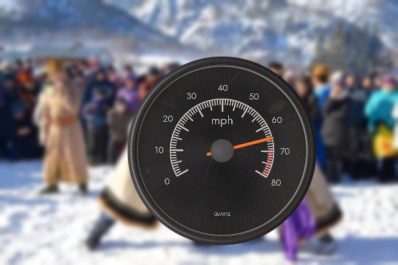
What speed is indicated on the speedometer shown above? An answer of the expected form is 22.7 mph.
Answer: 65 mph
